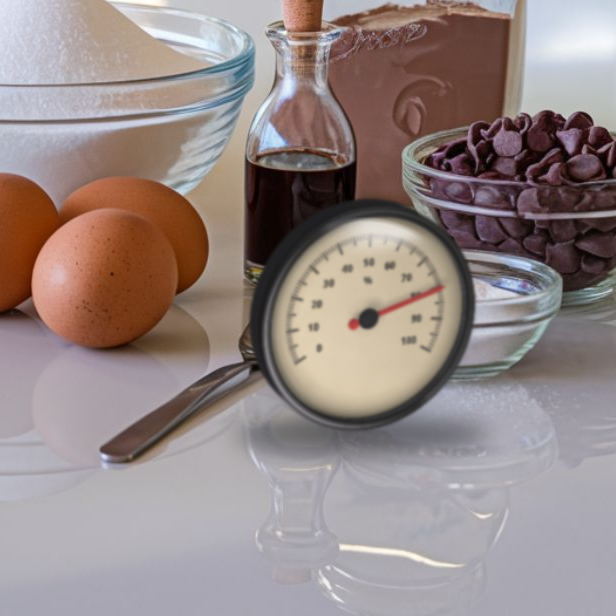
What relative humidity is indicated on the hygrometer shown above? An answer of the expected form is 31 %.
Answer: 80 %
